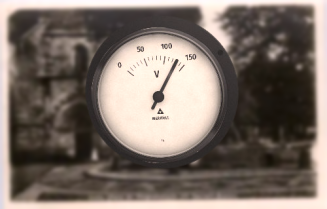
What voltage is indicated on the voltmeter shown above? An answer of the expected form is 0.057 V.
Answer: 130 V
